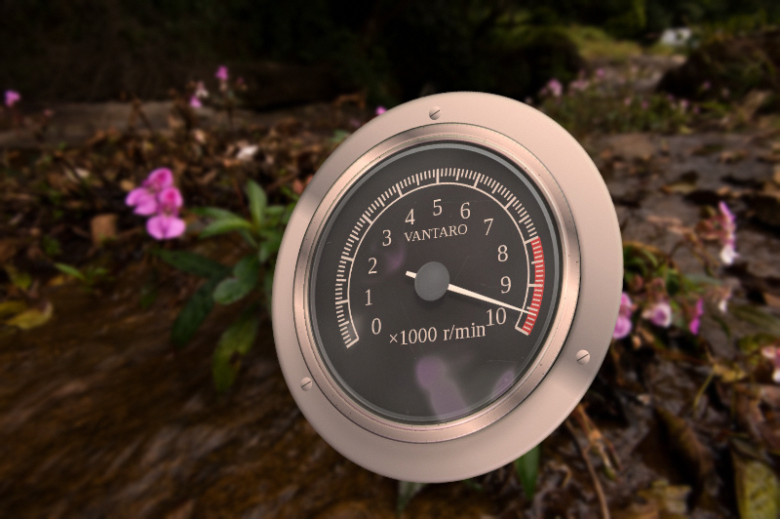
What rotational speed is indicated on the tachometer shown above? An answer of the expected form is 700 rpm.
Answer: 9600 rpm
